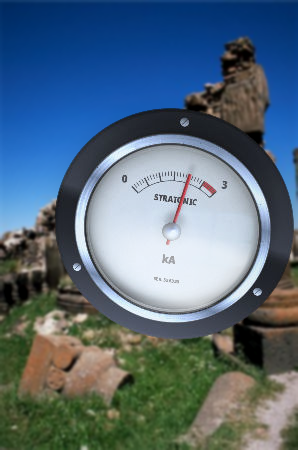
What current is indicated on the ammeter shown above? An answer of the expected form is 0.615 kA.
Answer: 2 kA
